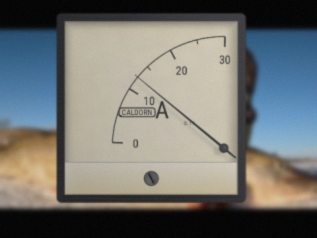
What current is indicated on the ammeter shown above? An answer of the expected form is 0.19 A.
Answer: 12.5 A
